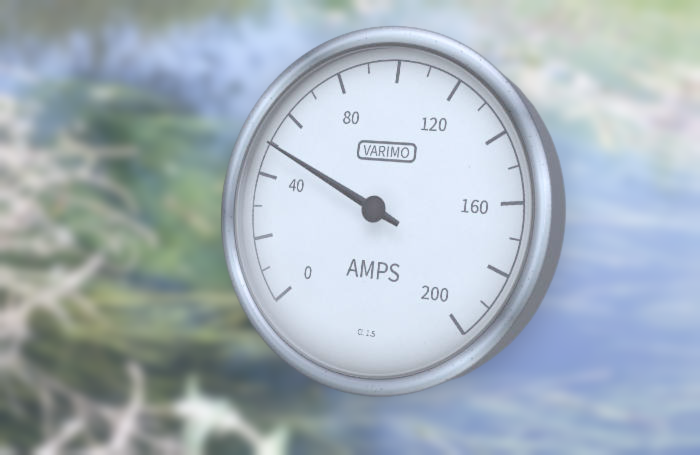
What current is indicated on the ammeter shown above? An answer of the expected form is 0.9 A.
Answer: 50 A
